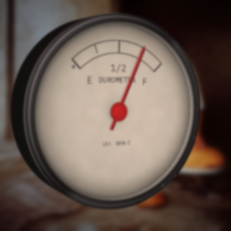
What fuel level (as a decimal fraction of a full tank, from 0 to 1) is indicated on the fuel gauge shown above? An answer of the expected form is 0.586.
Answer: 0.75
